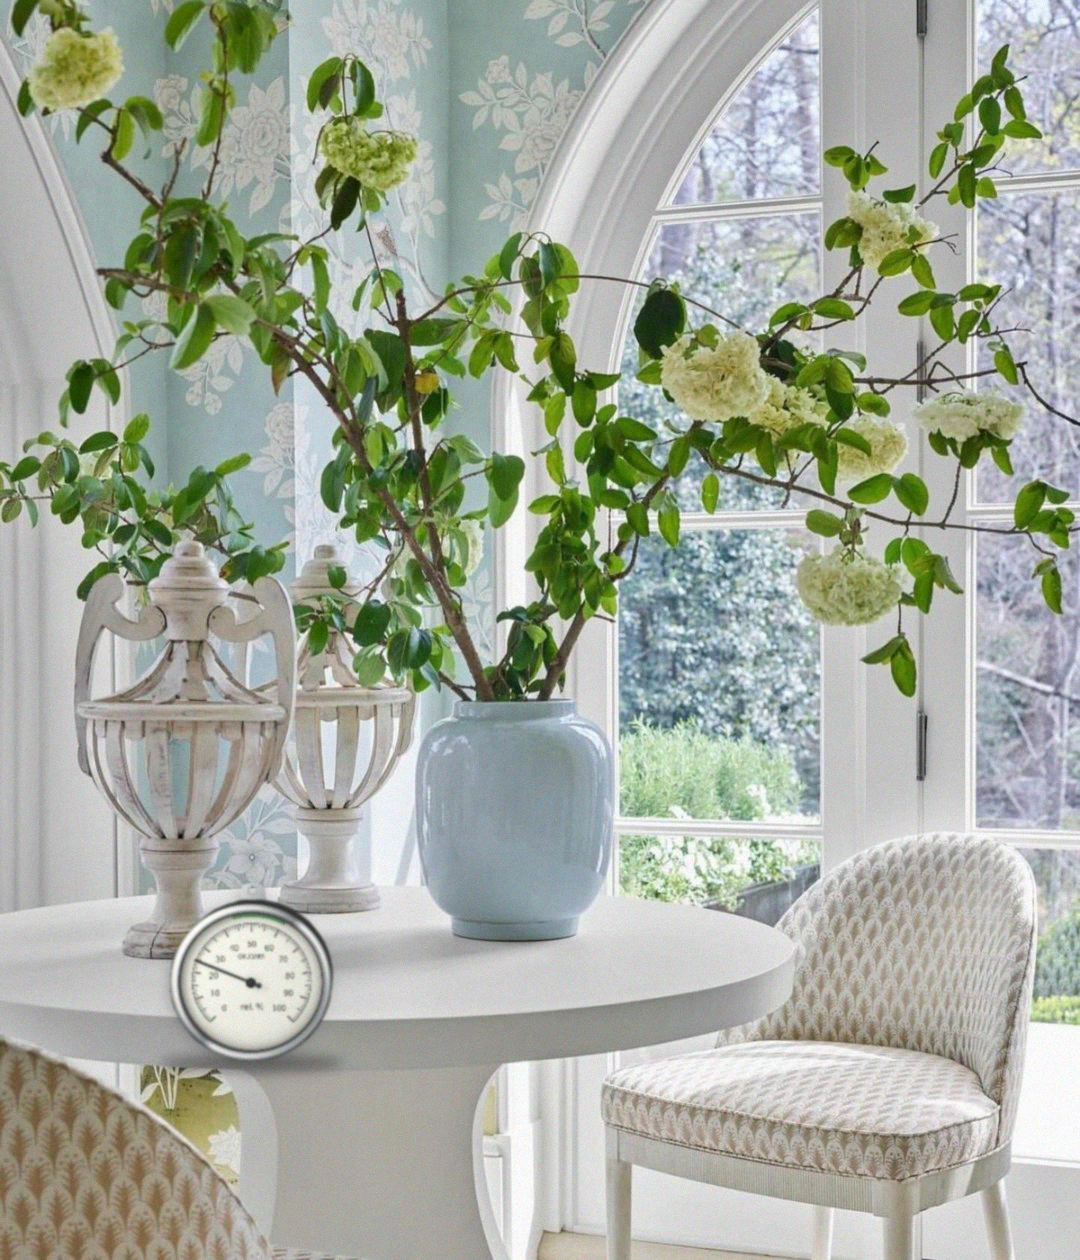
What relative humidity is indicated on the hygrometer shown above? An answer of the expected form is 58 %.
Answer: 25 %
